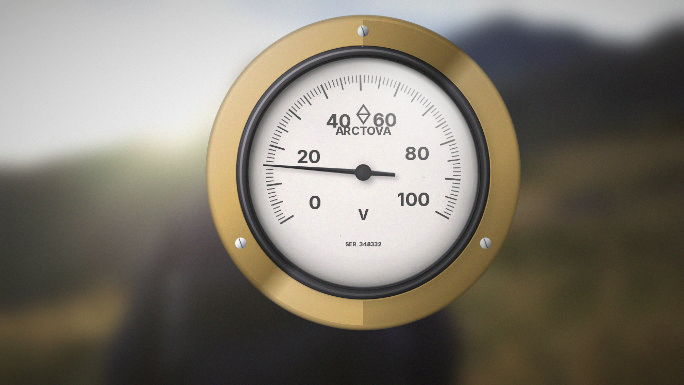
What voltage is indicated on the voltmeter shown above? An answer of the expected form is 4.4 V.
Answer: 15 V
